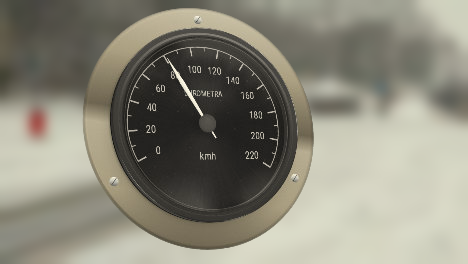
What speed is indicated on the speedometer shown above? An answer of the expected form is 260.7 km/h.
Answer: 80 km/h
